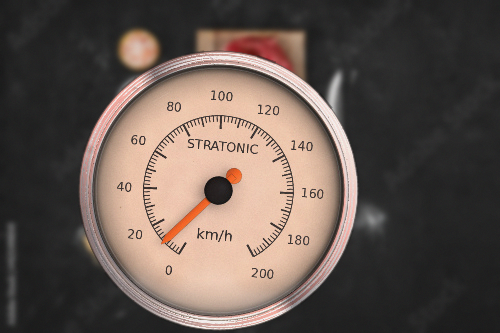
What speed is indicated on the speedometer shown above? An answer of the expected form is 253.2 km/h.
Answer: 10 km/h
